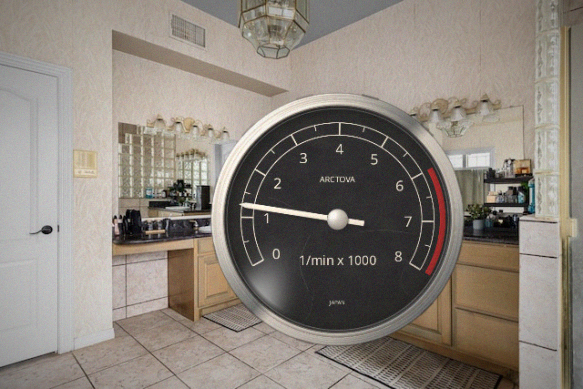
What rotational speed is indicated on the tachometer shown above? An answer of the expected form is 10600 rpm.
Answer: 1250 rpm
